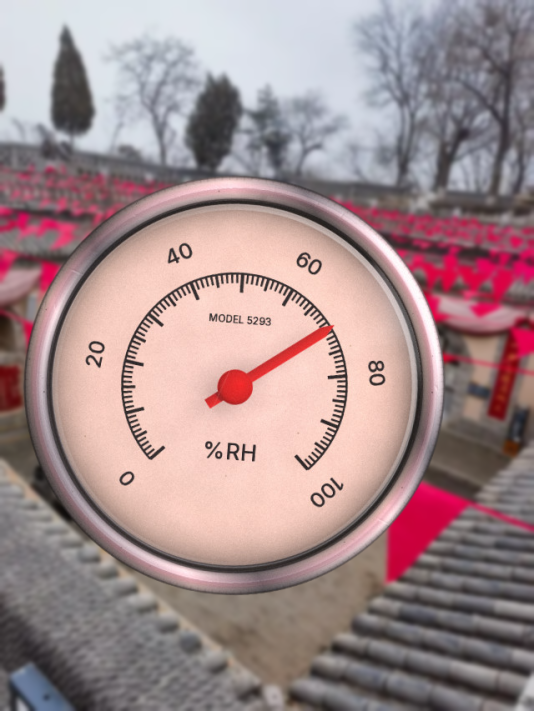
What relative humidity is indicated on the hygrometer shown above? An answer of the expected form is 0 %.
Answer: 70 %
